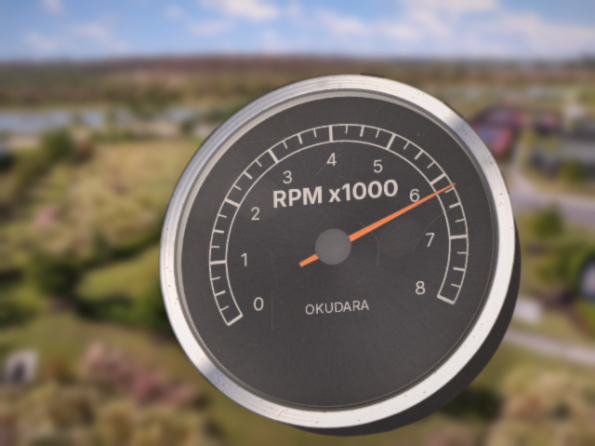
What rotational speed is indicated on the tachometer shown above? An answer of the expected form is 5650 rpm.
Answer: 6250 rpm
